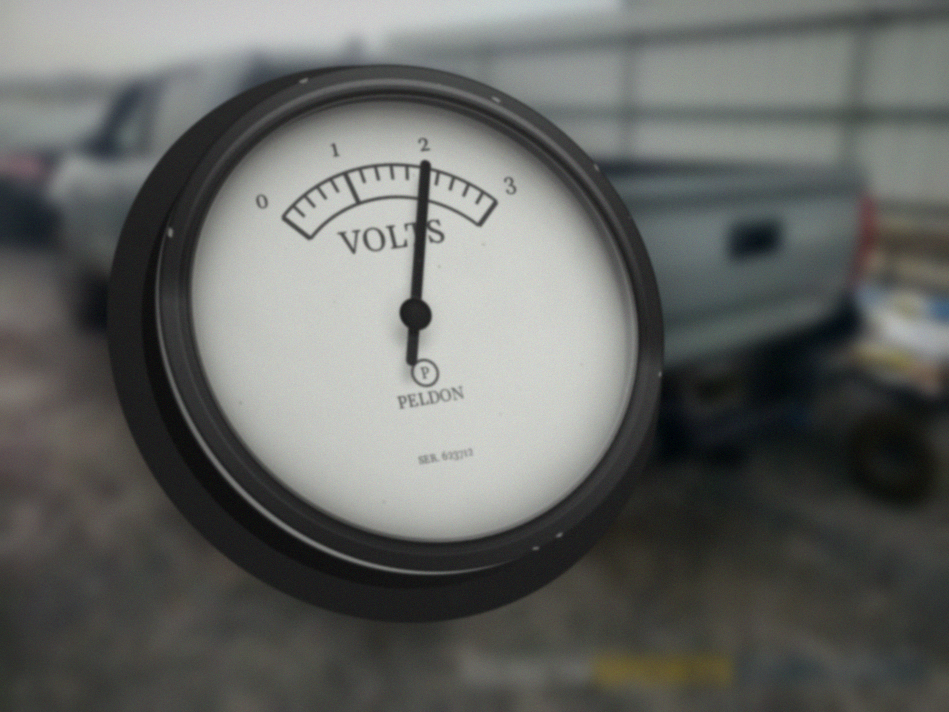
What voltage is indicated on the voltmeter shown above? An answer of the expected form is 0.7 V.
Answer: 2 V
